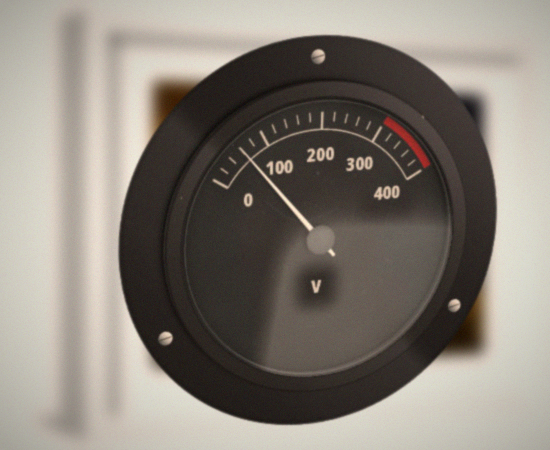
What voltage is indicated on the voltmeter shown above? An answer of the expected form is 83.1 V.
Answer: 60 V
